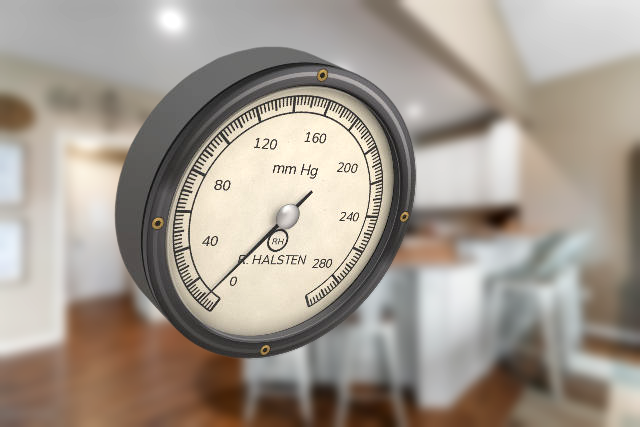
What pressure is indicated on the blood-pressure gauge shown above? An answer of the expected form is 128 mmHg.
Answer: 10 mmHg
